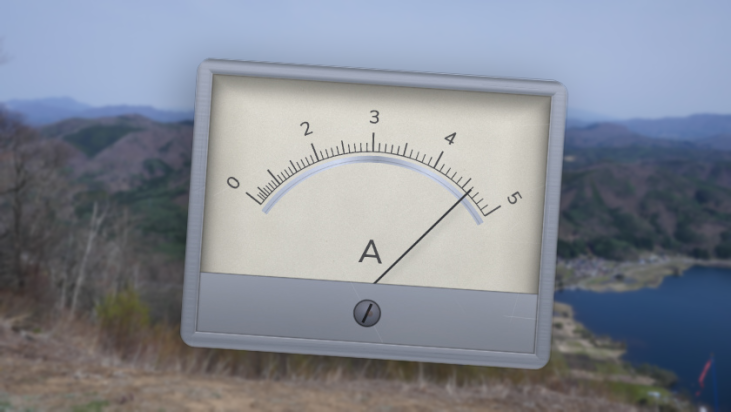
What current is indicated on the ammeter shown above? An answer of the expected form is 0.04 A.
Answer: 4.6 A
